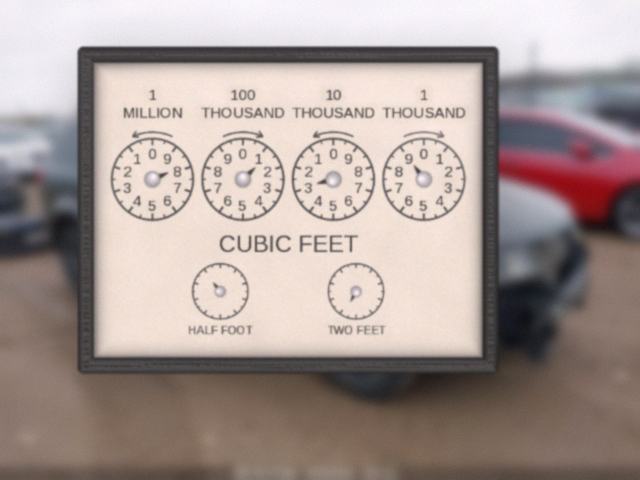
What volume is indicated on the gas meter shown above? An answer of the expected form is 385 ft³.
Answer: 812900 ft³
